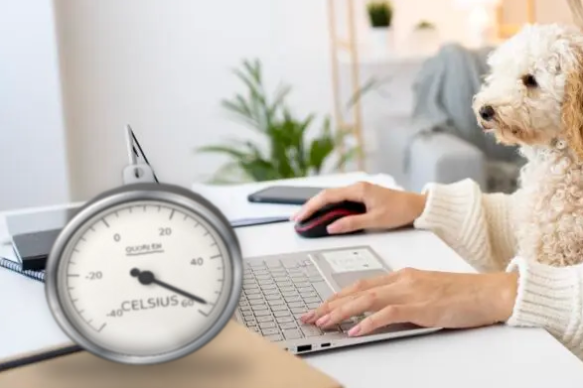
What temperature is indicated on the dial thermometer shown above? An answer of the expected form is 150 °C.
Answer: 56 °C
